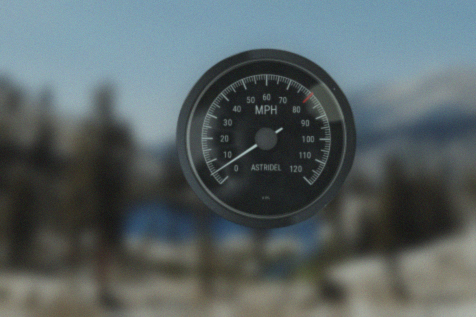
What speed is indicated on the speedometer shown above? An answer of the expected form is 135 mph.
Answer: 5 mph
